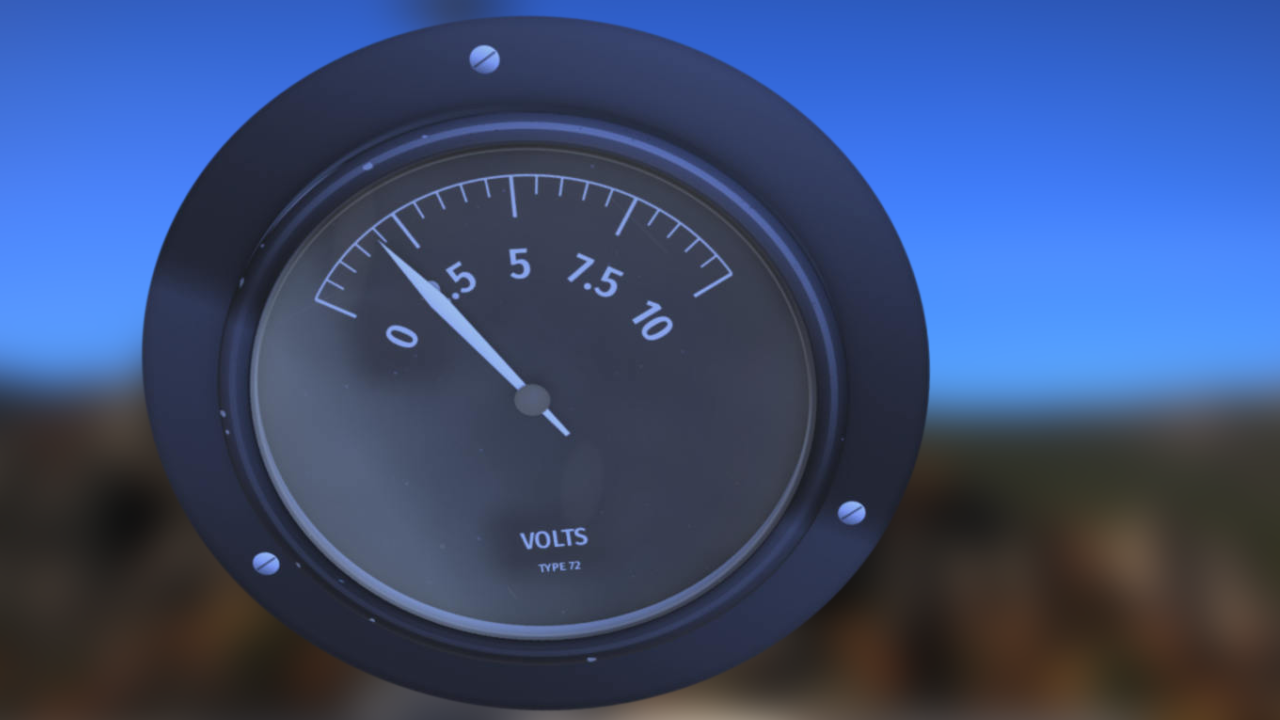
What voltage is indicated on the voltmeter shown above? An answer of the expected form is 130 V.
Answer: 2 V
